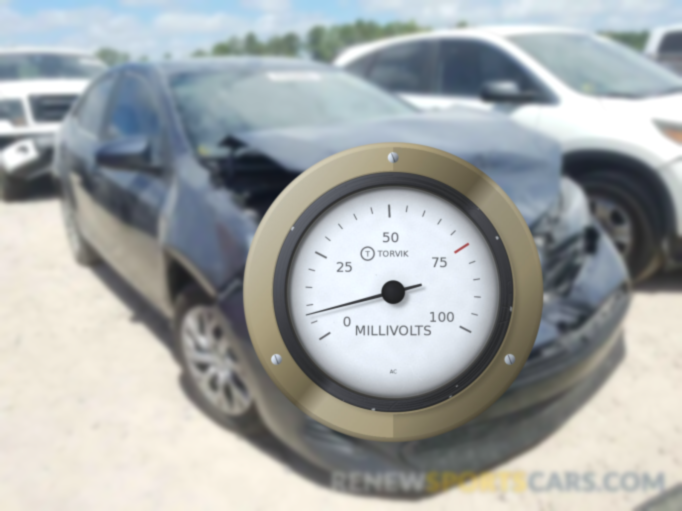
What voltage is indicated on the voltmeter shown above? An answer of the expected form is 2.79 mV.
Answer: 7.5 mV
